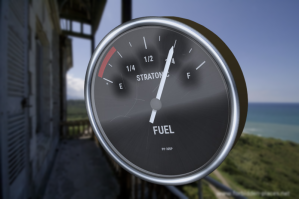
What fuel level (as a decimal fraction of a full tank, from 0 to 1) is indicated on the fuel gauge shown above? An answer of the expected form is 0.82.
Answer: 0.75
